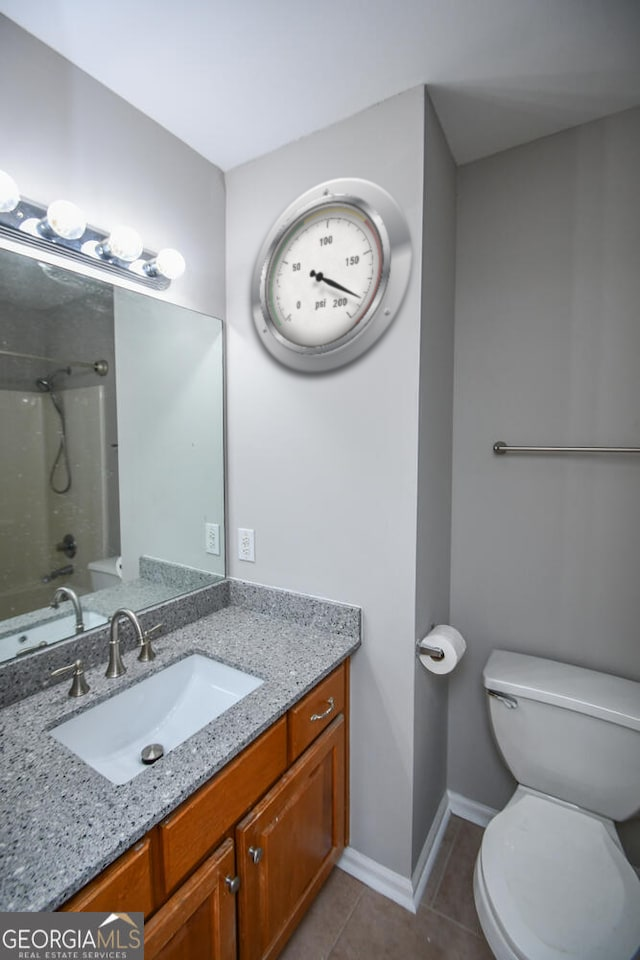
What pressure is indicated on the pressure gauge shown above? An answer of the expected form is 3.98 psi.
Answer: 185 psi
